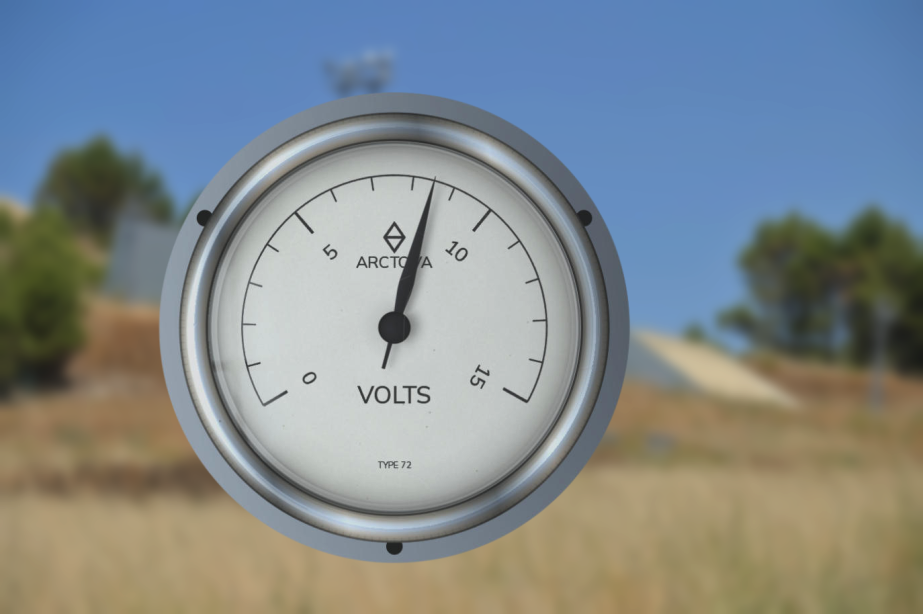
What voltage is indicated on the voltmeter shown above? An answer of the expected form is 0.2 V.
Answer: 8.5 V
